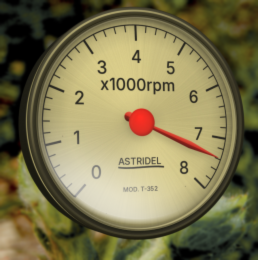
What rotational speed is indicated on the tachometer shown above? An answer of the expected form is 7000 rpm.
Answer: 7400 rpm
